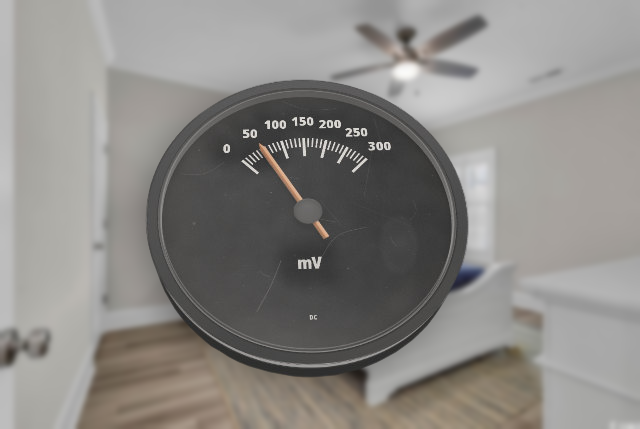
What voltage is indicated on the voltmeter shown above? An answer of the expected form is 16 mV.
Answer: 50 mV
